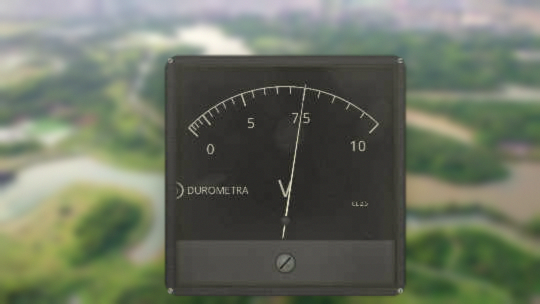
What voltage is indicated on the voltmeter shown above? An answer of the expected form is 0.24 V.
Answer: 7.5 V
